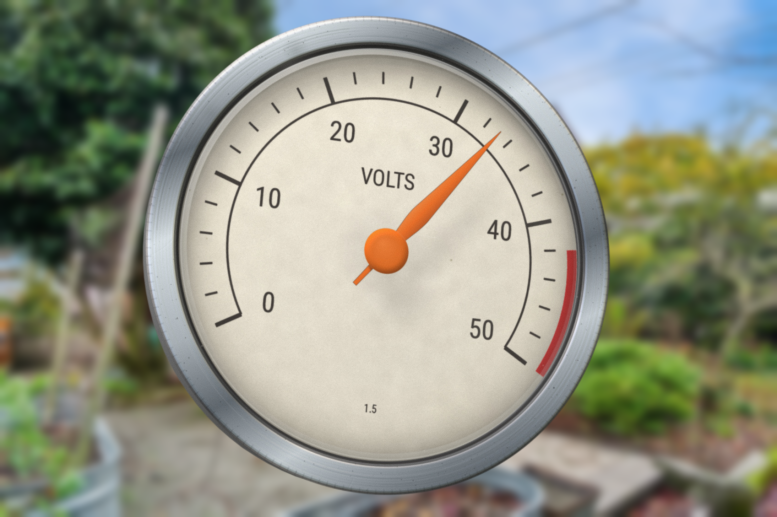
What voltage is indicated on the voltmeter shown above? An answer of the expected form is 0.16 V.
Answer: 33 V
